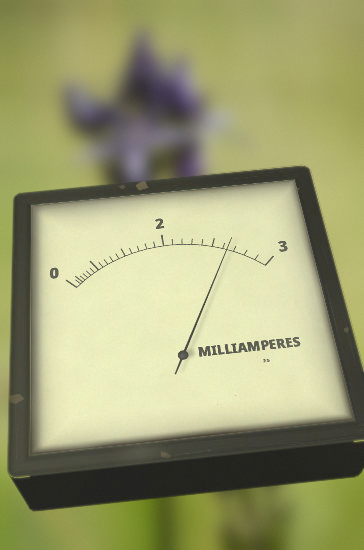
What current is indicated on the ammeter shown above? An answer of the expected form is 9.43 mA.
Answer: 2.65 mA
